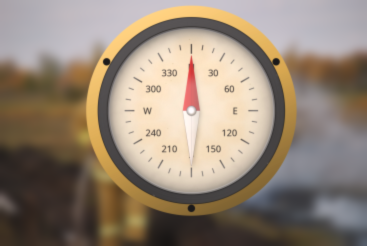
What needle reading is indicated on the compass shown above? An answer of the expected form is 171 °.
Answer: 0 °
